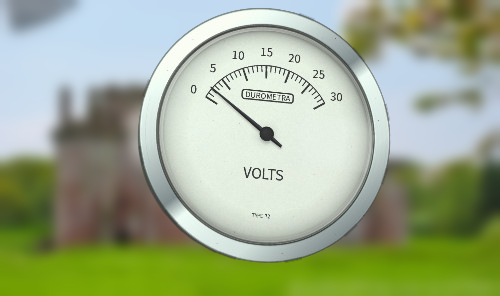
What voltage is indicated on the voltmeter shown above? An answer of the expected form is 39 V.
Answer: 2 V
